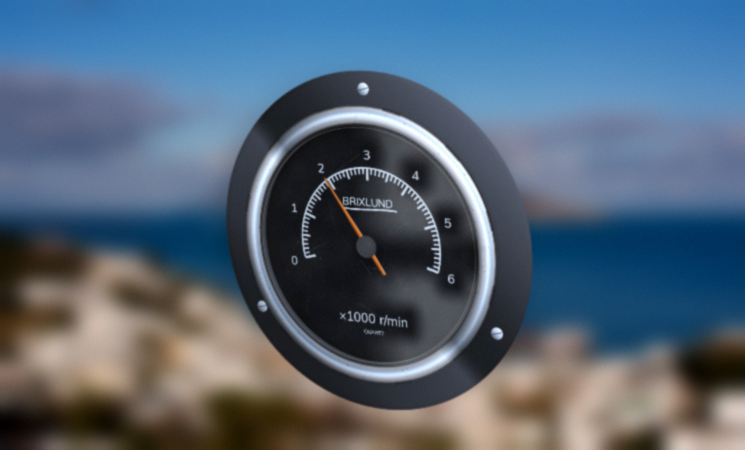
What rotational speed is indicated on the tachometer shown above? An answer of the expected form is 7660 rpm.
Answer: 2000 rpm
